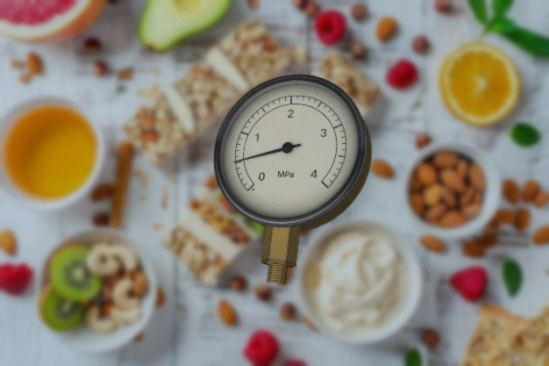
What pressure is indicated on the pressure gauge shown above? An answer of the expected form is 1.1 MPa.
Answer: 0.5 MPa
